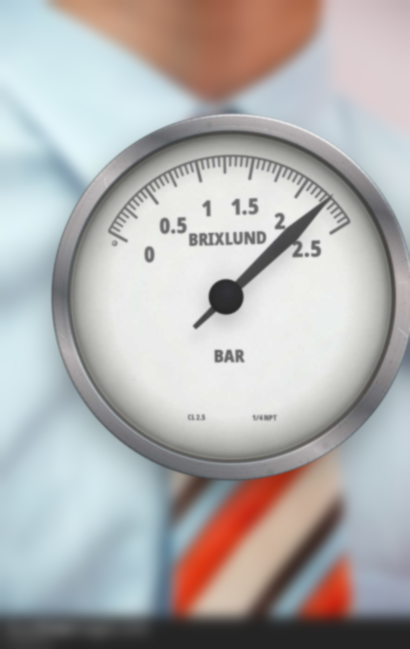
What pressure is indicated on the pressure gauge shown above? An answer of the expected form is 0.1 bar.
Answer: 2.25 bar
